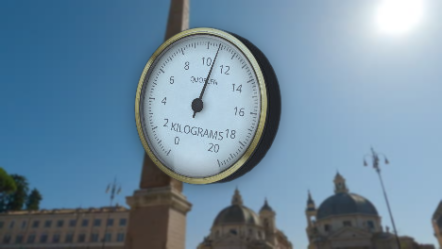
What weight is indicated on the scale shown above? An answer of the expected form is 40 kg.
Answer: 11 kg
